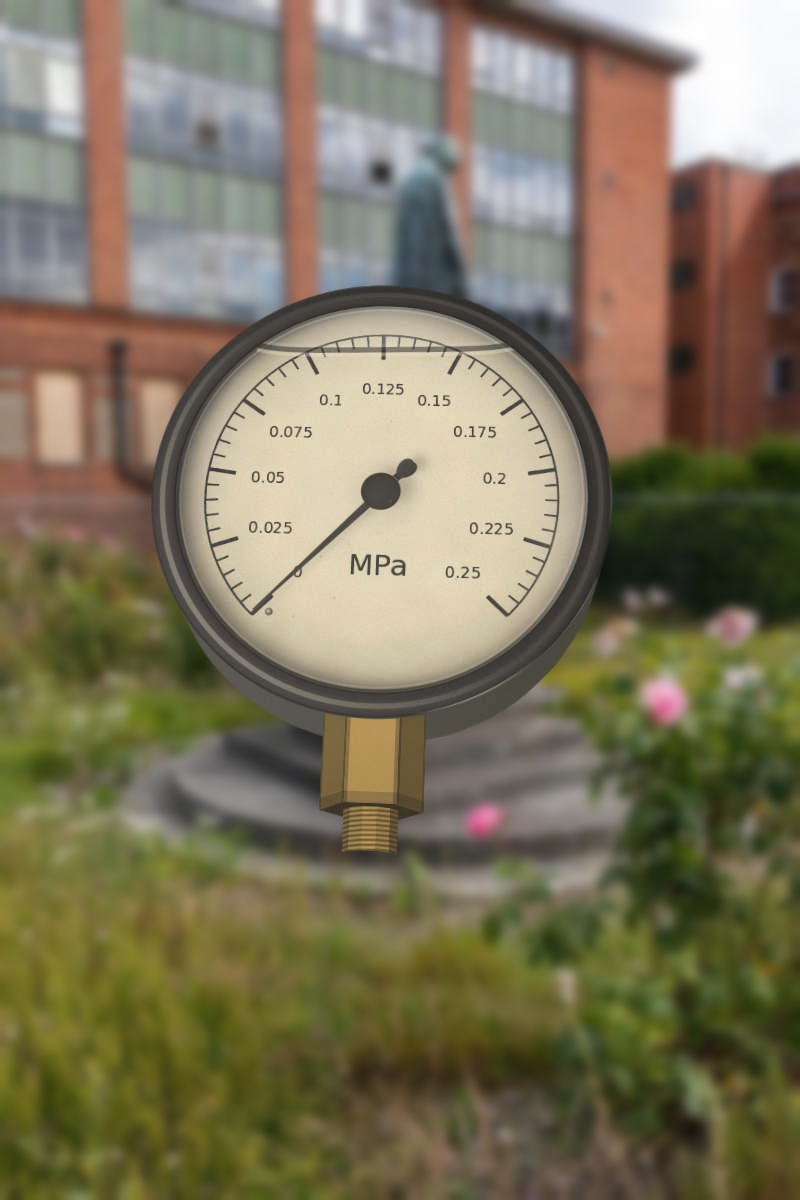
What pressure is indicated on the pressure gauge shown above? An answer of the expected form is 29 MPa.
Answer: 0 MPa
